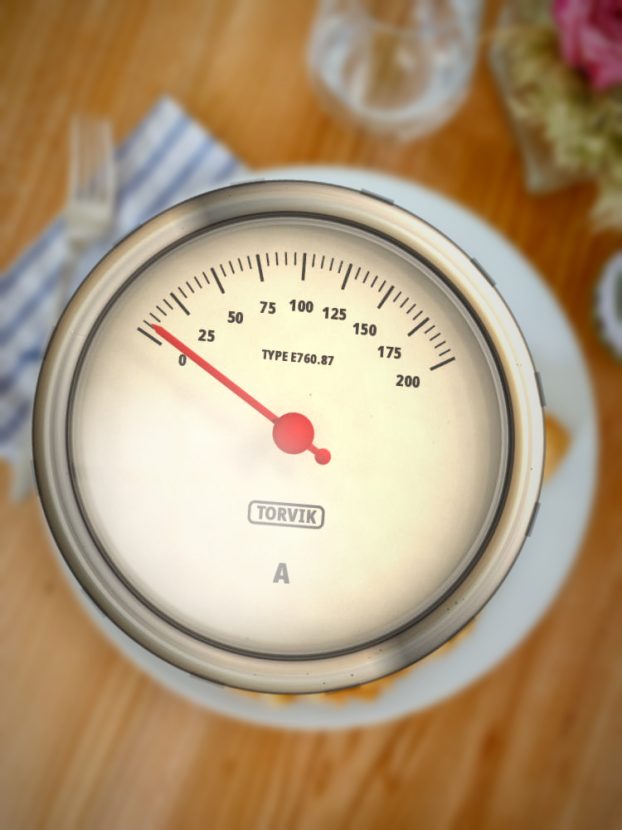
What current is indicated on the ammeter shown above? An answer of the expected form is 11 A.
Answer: 5 A
